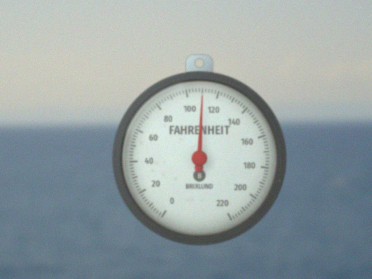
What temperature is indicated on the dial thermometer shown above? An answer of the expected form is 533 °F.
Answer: 110 °F
